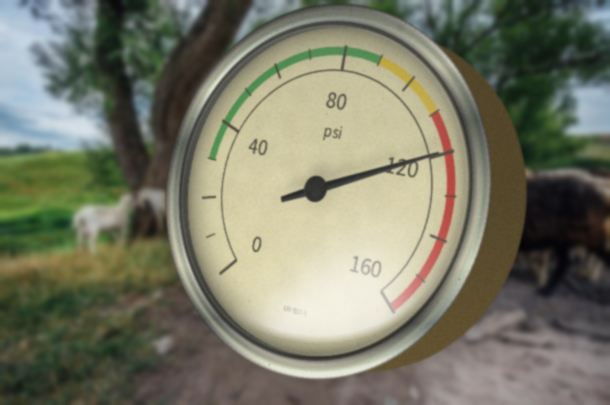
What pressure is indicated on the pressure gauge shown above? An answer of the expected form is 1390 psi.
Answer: 120 psi
